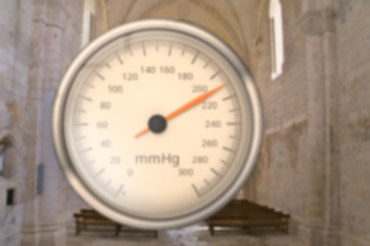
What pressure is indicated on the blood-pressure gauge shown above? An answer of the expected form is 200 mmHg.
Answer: 210 mmHg
